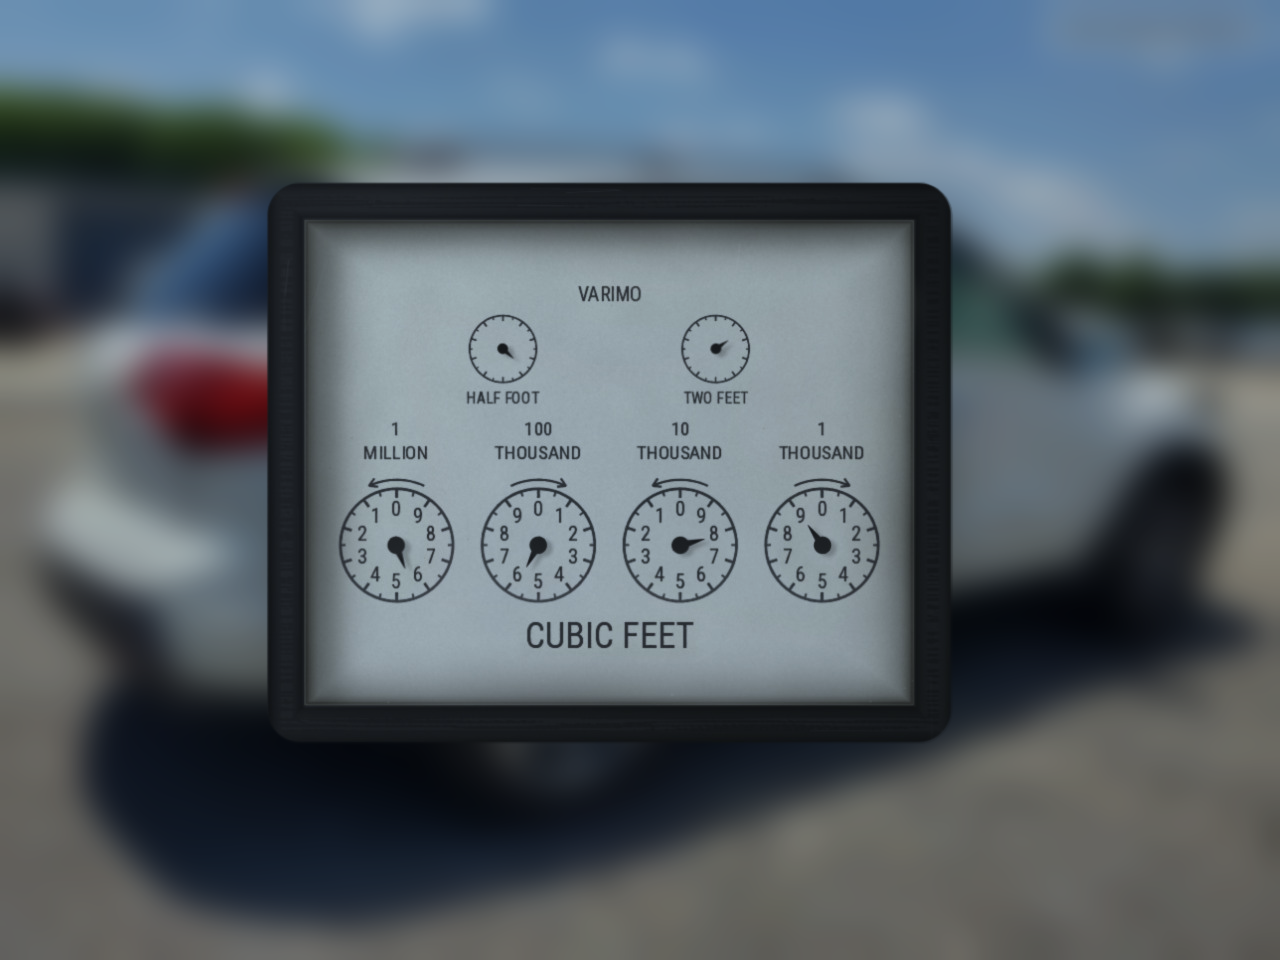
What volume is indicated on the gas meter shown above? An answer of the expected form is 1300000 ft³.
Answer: 557900 ft³
